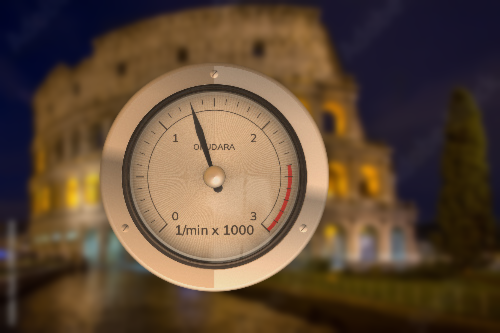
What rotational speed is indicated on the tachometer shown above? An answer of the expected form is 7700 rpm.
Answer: 1300 rpm
